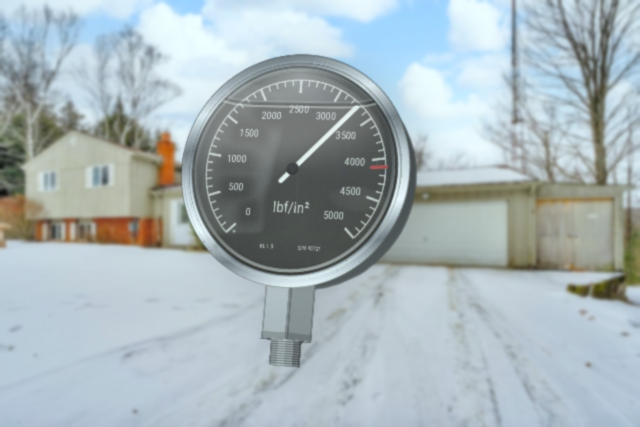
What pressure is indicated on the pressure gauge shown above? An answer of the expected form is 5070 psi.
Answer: 3300 psi
